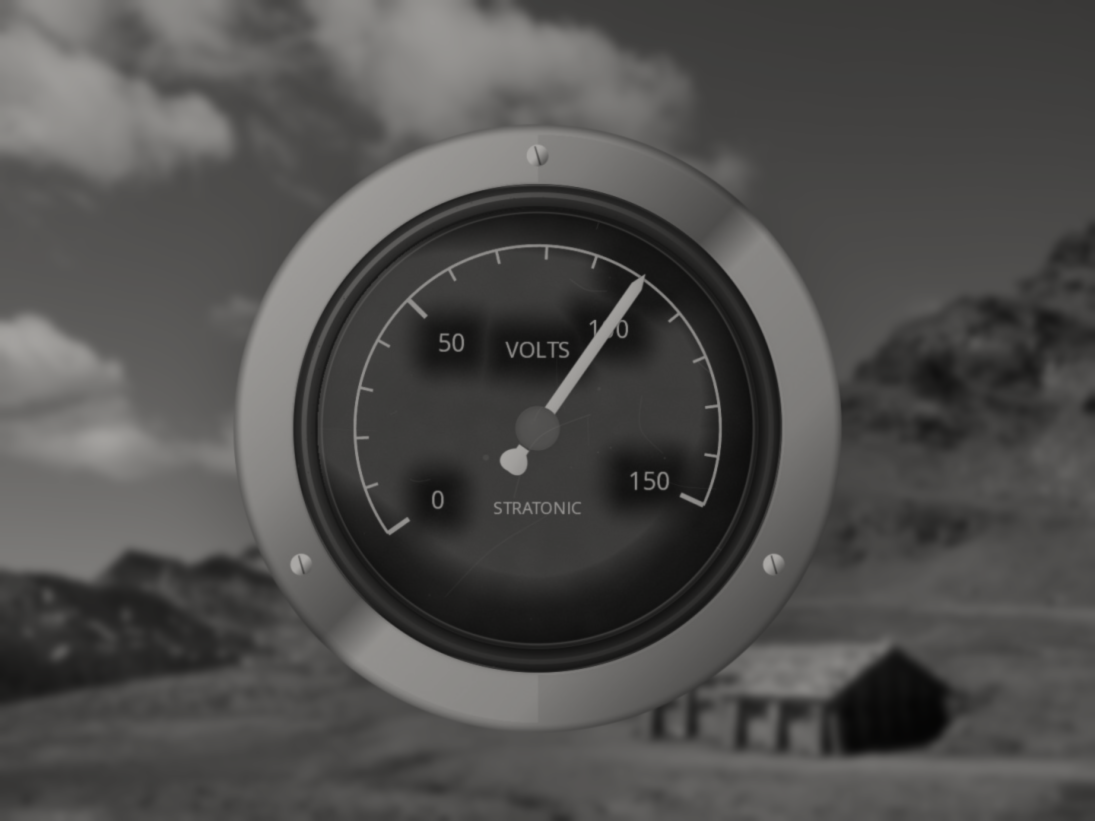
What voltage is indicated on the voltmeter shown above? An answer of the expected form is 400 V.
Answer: 100 V
